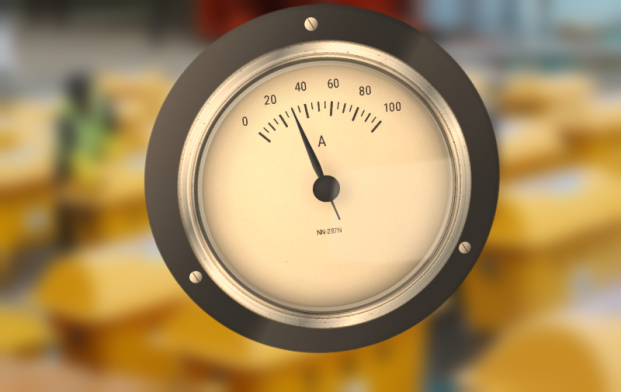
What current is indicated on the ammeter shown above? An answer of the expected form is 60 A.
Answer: 30 A
